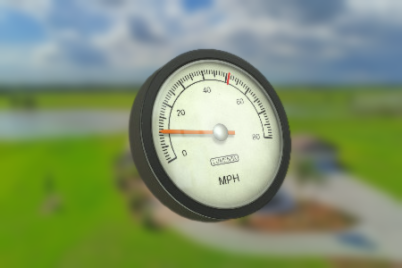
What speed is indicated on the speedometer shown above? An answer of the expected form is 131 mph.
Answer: 10 mph
